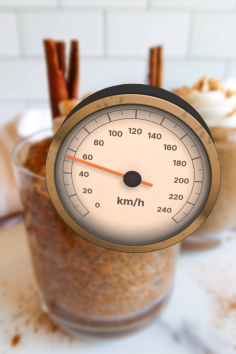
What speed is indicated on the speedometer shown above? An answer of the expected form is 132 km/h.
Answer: 55 km/h
